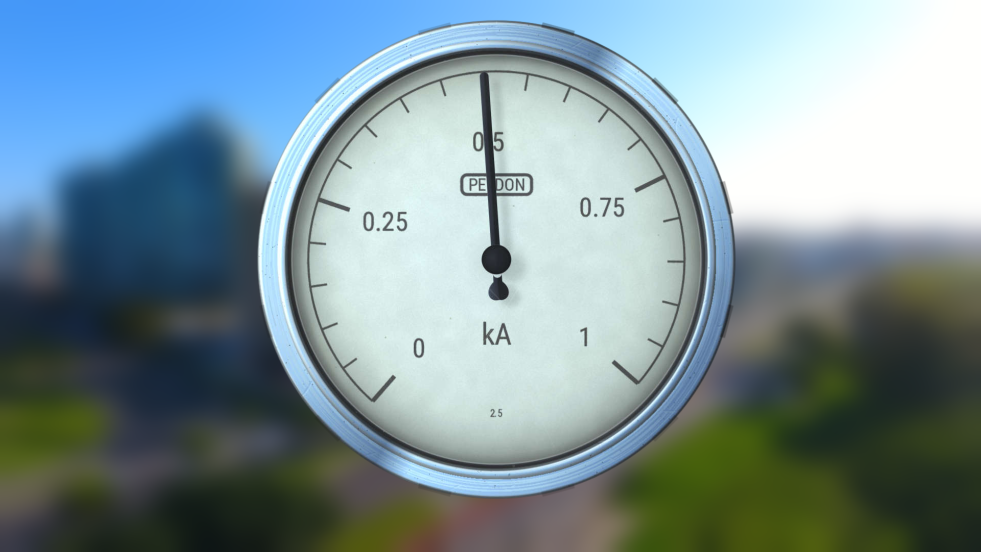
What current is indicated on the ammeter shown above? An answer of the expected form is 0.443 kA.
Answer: 0.5 kA
